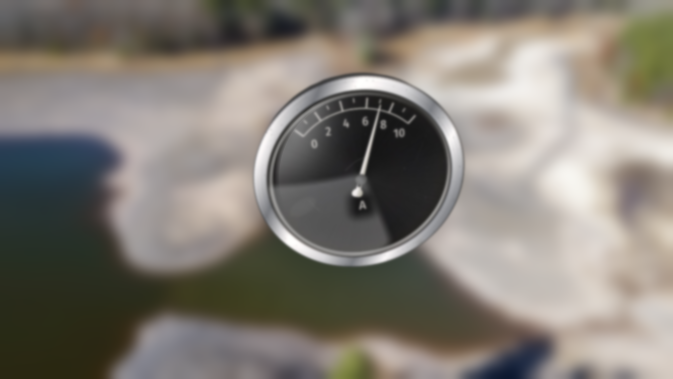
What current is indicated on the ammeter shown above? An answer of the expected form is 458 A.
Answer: 7 A
